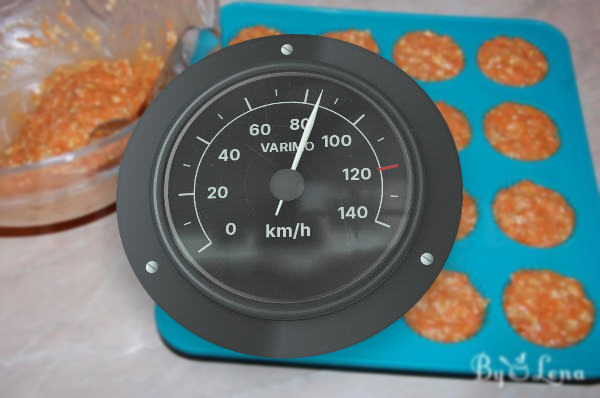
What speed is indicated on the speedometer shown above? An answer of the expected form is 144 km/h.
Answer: 85 km/h
